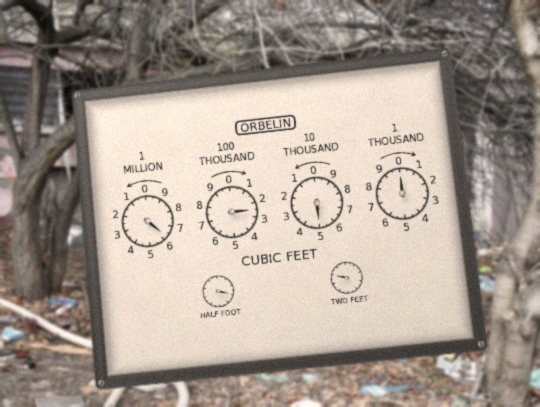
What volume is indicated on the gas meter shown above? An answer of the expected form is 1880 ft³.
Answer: 625000 ft³
